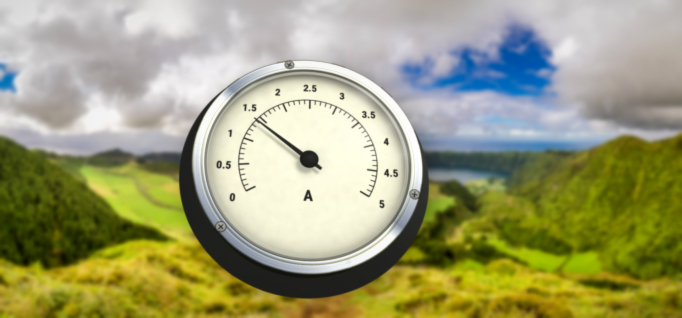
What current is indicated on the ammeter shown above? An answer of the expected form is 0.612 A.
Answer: 1.4 A
